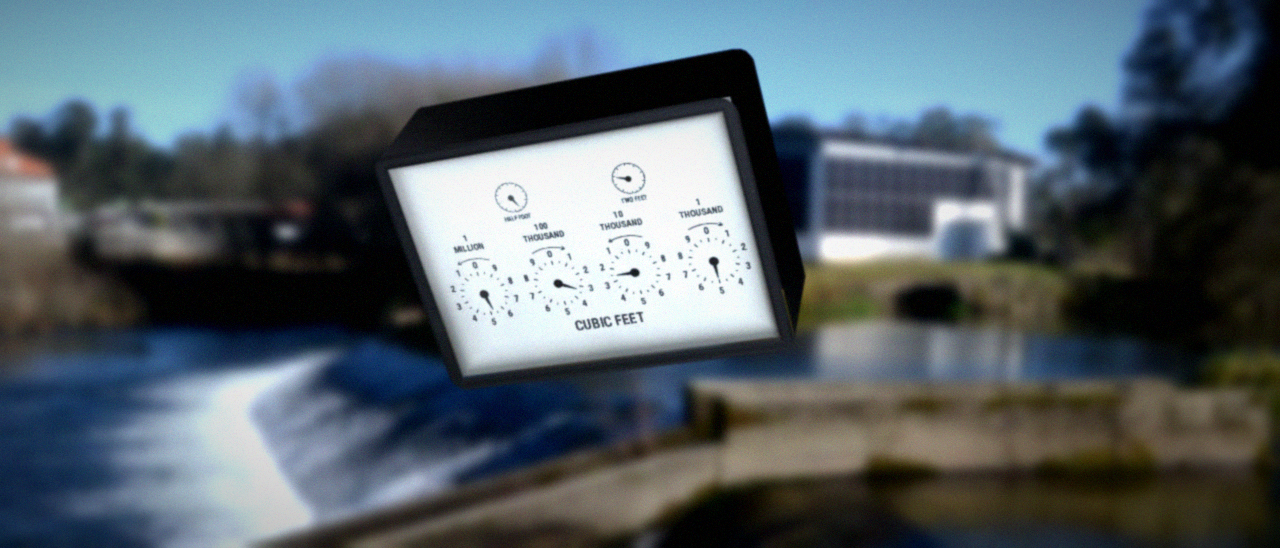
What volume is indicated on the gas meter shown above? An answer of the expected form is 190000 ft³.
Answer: 532500 ft³
